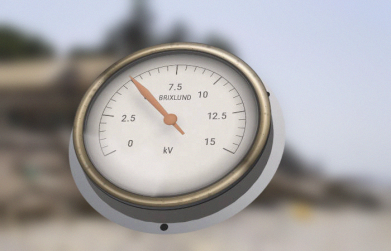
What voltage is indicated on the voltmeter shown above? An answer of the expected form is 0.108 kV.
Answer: 5 kV
